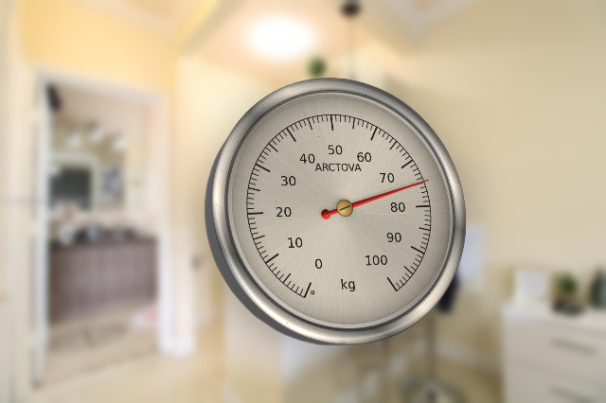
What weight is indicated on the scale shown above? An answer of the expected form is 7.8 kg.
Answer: 75 kg
